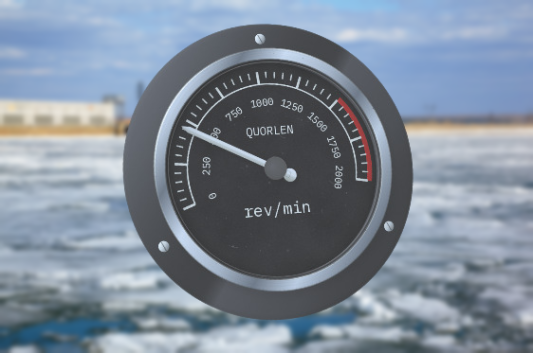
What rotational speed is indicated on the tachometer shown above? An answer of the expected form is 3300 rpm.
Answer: 450 rpm
